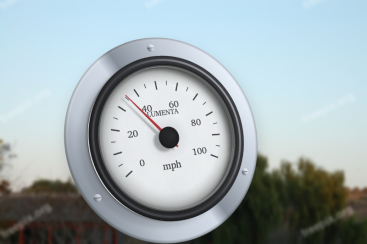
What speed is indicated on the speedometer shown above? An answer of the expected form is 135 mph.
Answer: 35 mph
